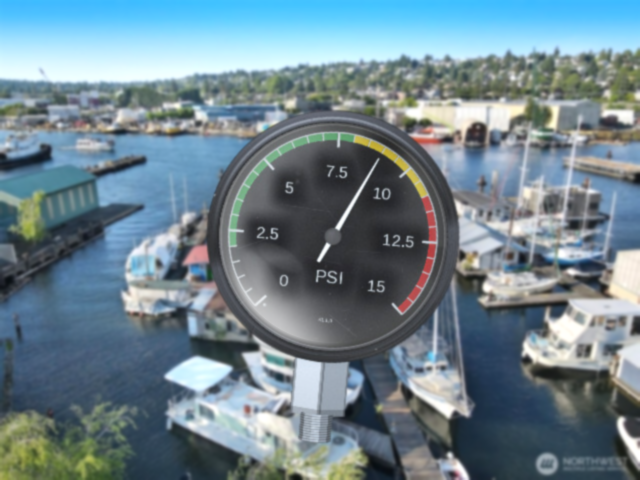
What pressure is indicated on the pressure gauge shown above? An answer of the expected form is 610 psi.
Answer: 9 psi
